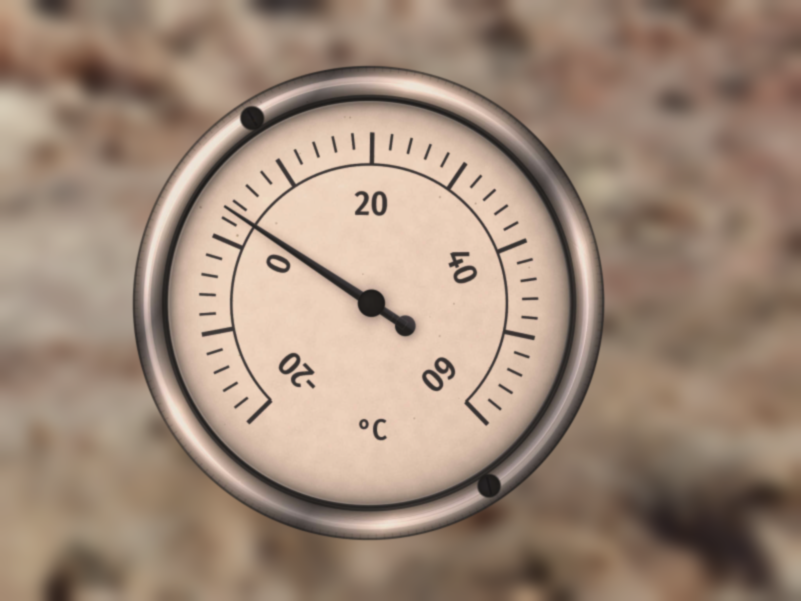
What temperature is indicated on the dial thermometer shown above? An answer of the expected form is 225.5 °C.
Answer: 3 °C
